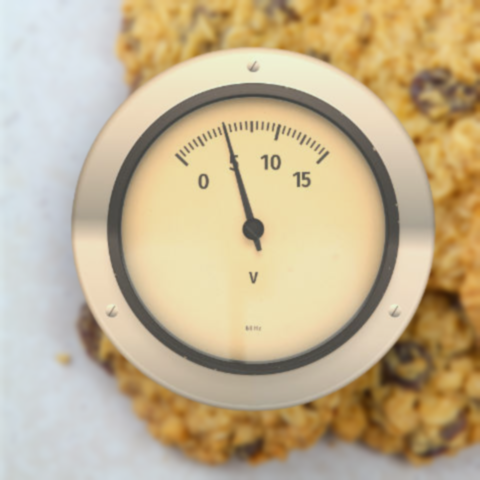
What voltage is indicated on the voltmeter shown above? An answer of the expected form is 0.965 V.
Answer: 5 V
